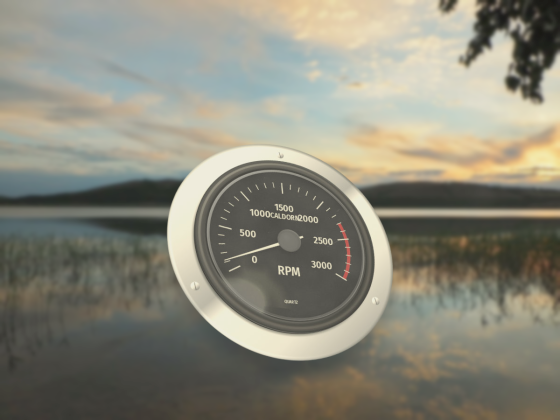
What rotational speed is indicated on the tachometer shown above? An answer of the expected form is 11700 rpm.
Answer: 100 rpm
